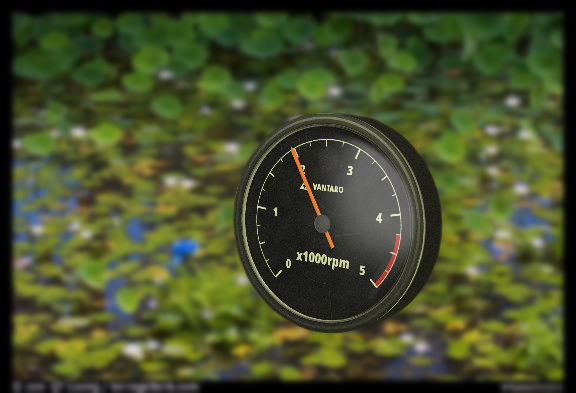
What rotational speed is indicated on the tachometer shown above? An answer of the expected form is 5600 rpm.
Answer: 2000 rpm
